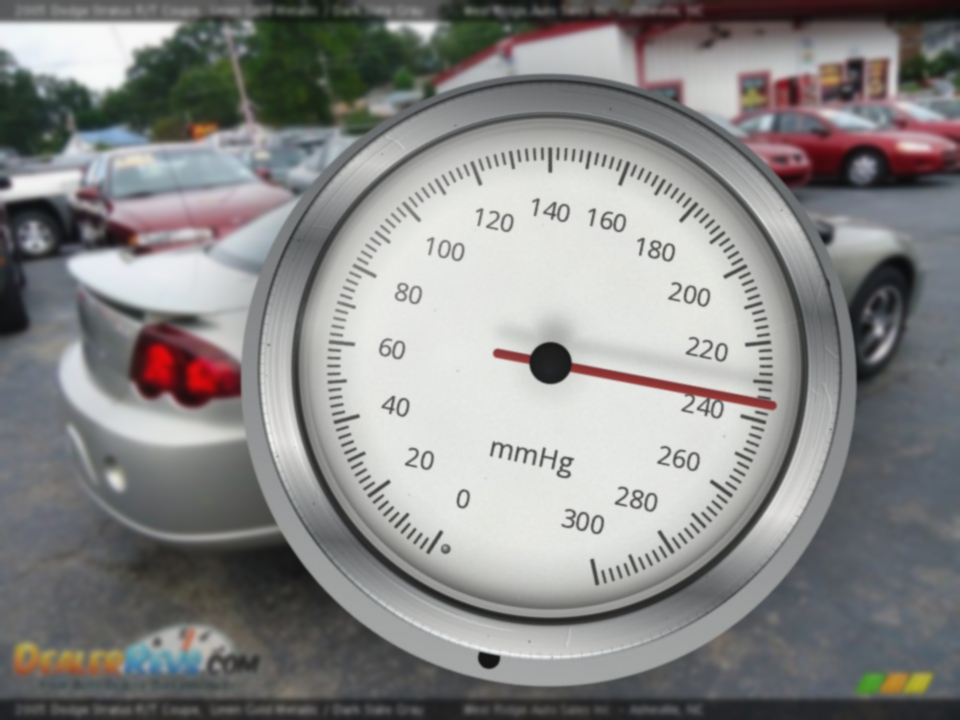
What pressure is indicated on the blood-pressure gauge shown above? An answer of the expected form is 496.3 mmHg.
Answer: 236 mmHg
